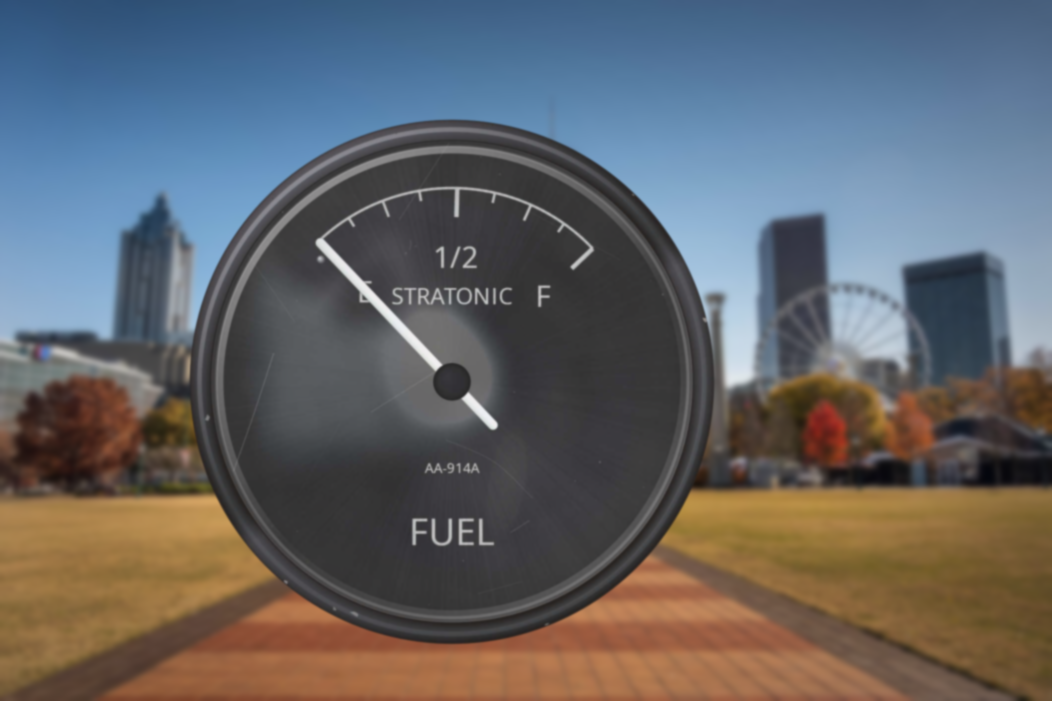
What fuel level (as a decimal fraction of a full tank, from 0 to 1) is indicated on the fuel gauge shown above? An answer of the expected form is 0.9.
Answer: 0
